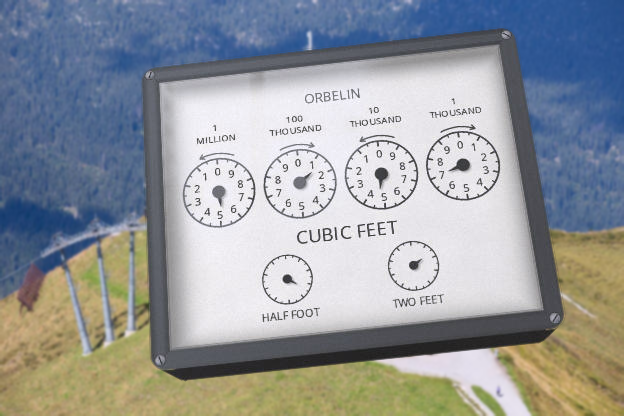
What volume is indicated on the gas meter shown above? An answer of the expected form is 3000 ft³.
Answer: 514700 ft³
